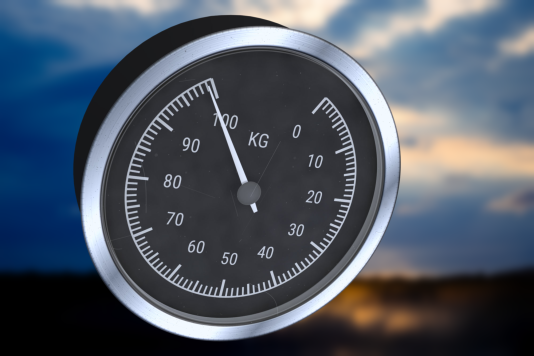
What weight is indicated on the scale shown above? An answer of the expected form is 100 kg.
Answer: 99 kg
